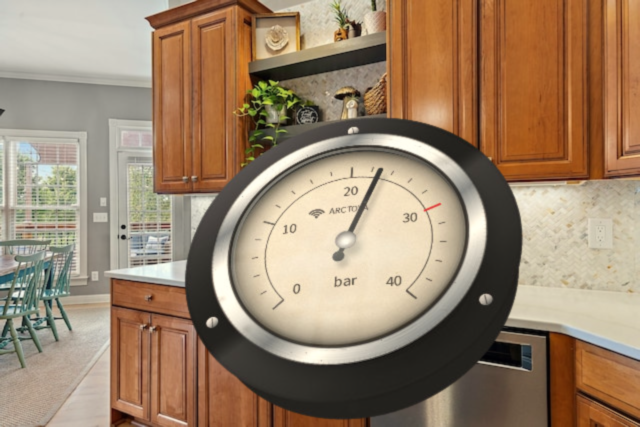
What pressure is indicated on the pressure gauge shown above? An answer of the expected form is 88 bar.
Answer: 23 bar
